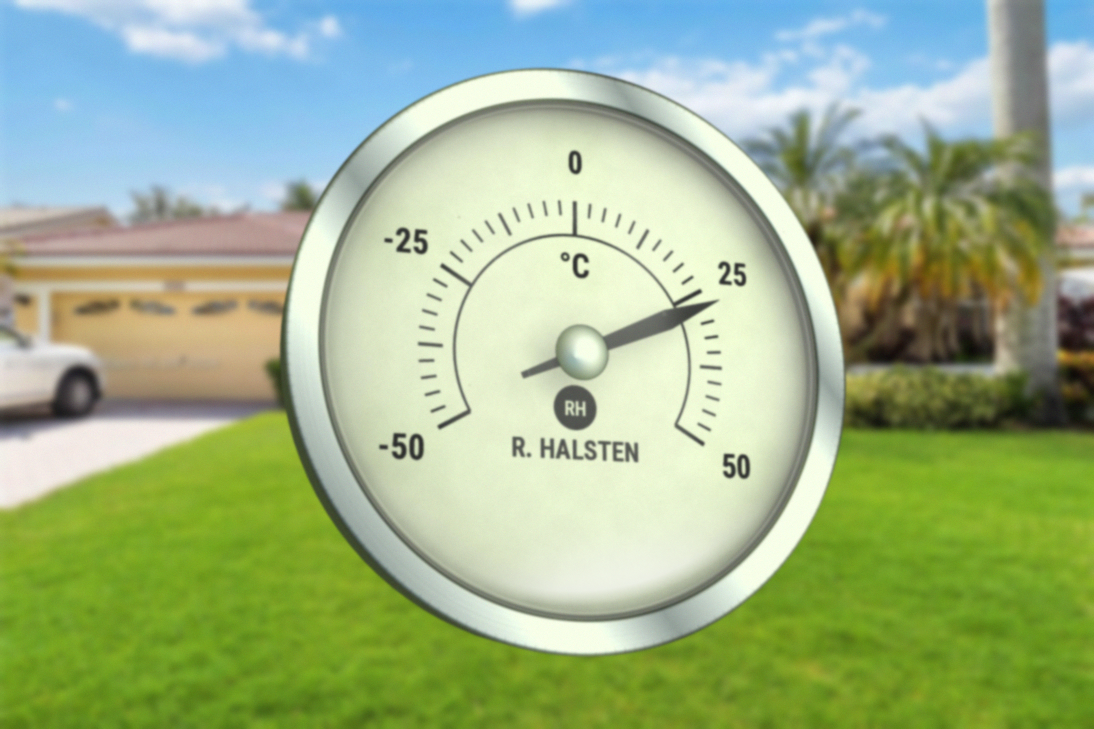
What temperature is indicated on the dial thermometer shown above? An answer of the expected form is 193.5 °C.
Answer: 27.5 °C
